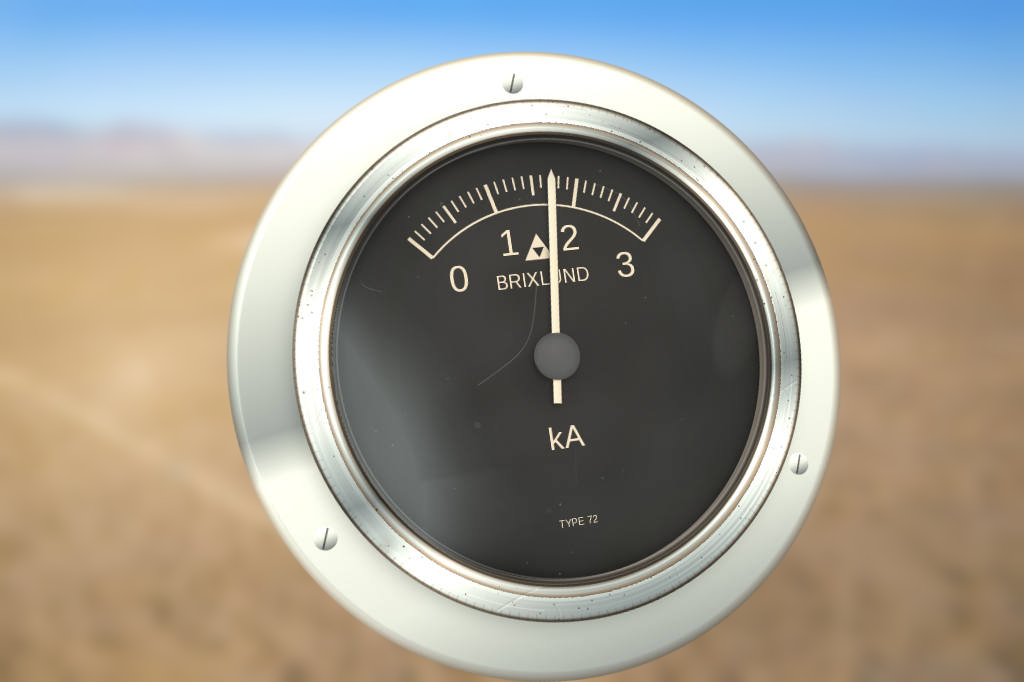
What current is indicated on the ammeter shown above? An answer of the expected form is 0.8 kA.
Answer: 1.7 kA
